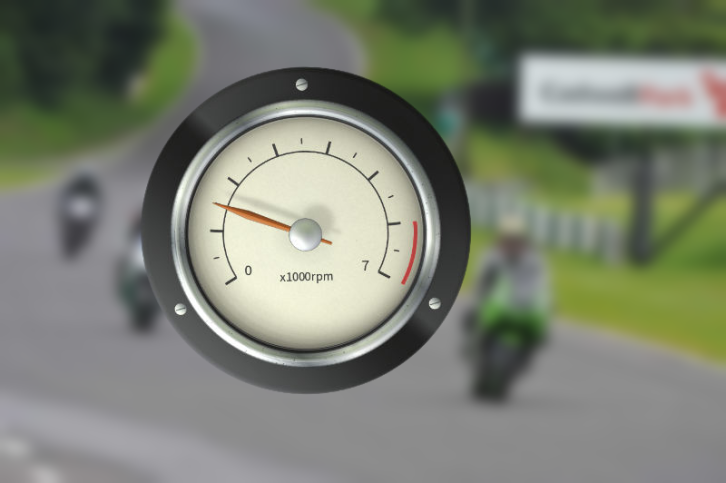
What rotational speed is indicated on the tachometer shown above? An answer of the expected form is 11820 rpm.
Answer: 1500 rpm
